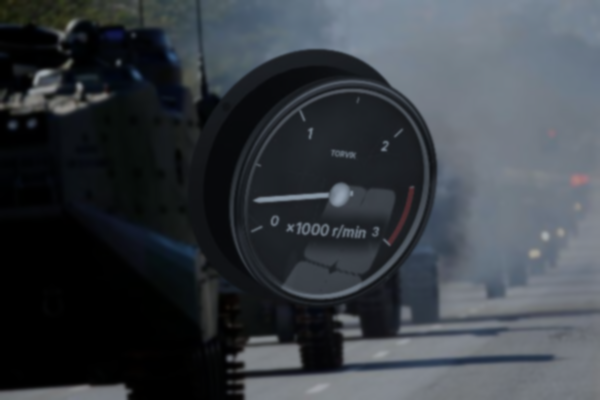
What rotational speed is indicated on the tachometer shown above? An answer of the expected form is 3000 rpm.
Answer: 250 rpm
